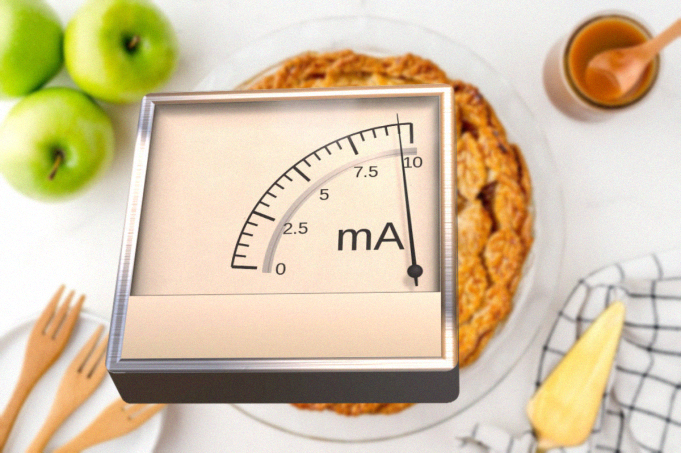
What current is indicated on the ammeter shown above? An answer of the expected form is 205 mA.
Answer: 9.5 mA
